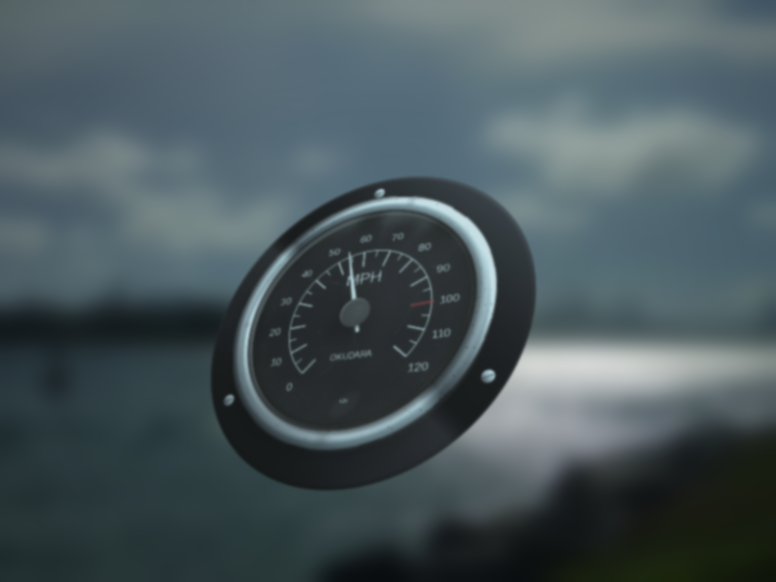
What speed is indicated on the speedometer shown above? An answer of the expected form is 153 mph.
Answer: 55 mph
